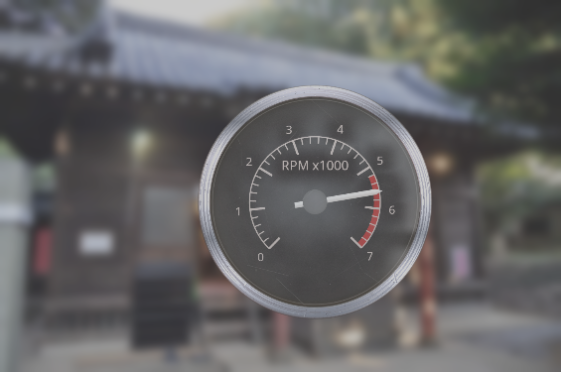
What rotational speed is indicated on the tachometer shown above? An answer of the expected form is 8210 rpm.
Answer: 5600 rpm
